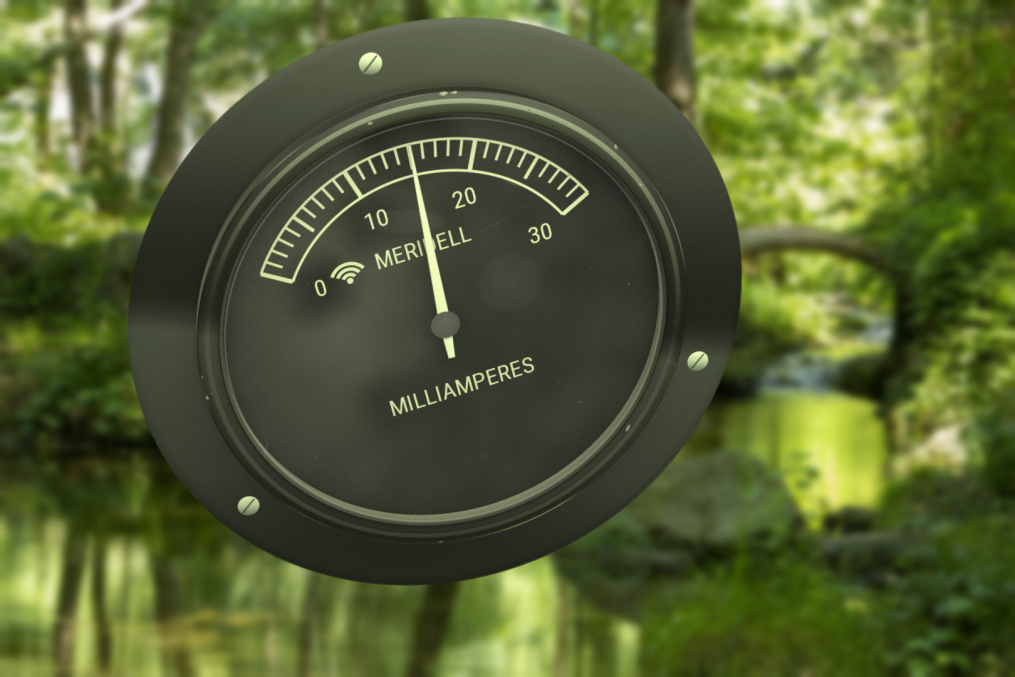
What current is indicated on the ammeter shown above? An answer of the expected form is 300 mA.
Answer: 15 mA
